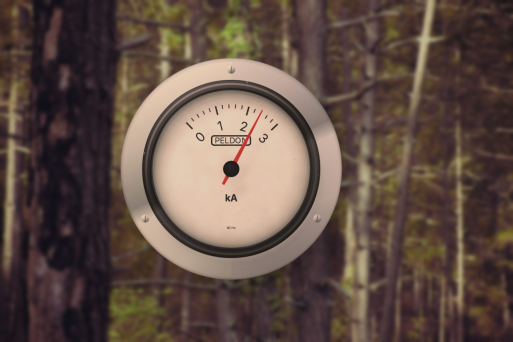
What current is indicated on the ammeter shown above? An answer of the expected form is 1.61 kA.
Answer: 2.4 kA
